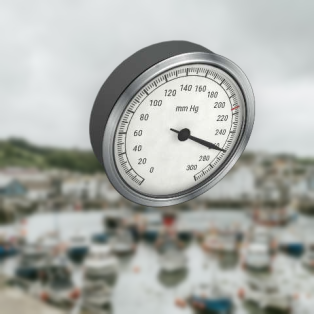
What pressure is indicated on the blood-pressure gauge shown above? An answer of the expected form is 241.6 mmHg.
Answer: 260 mmHg
